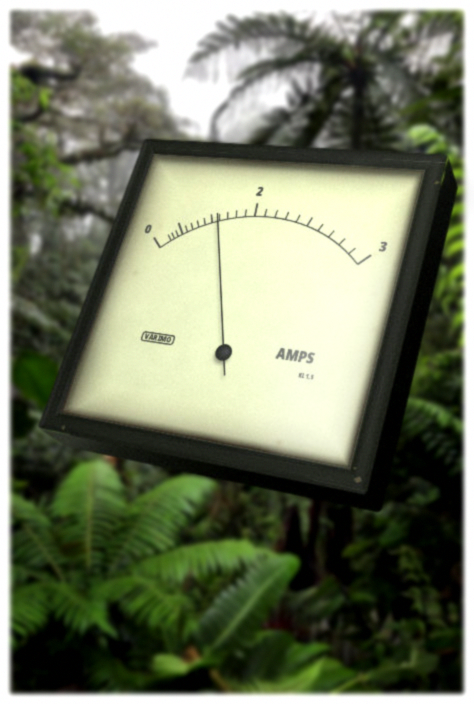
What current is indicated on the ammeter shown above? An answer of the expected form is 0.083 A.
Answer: 1.6 A
